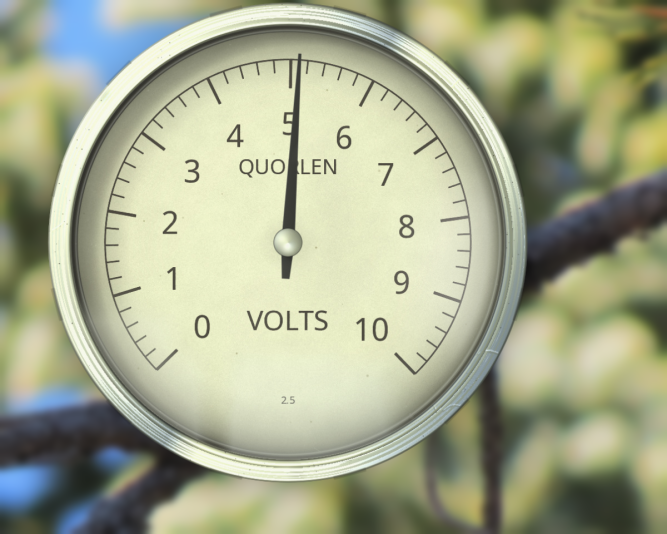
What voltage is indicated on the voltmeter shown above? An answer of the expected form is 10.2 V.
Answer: 5.1 V
